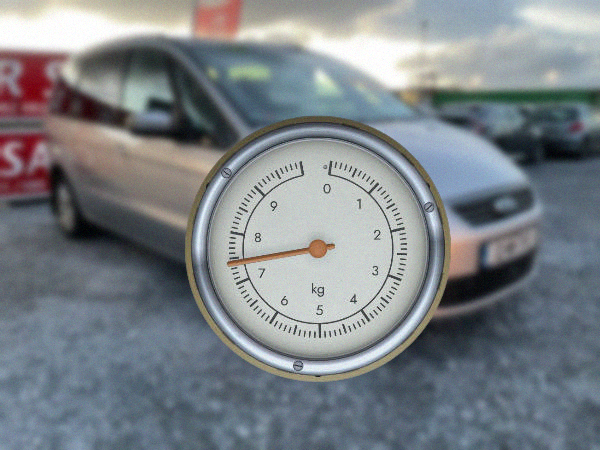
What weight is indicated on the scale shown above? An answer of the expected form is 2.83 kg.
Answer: 7.4 kg
